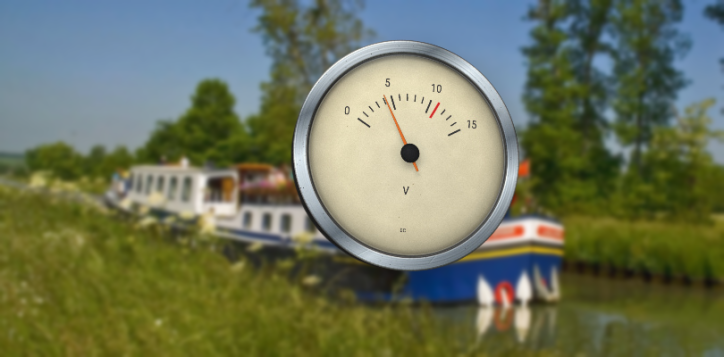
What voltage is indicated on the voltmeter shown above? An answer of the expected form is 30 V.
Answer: 4 V
